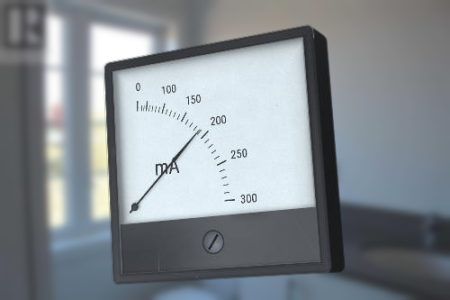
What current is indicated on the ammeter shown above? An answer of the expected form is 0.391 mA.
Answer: 190 mA
